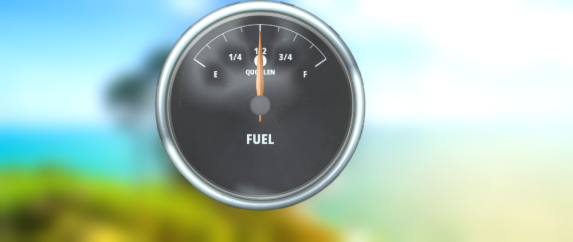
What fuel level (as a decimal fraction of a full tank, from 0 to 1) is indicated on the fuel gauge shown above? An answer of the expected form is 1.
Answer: 0.5
